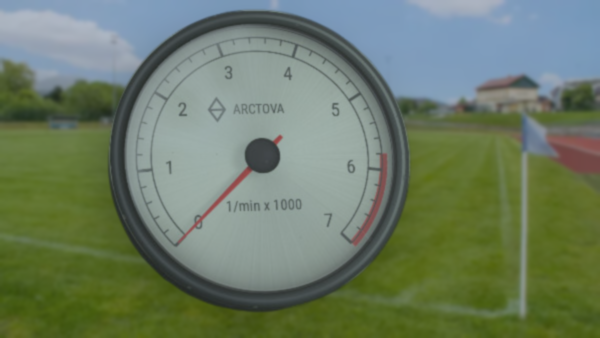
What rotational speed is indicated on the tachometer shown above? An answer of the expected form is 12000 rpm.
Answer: 0 rpm
